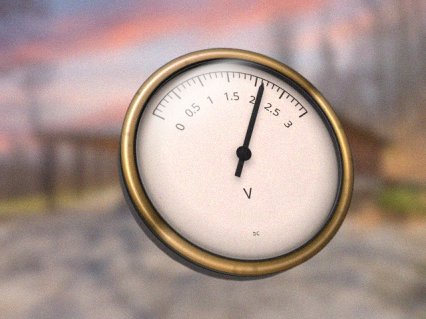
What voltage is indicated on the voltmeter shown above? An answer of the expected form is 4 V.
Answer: 2.1 V
